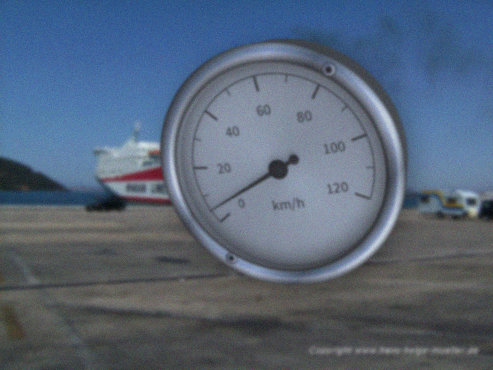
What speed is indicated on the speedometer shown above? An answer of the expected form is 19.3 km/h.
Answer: 5 km/h
